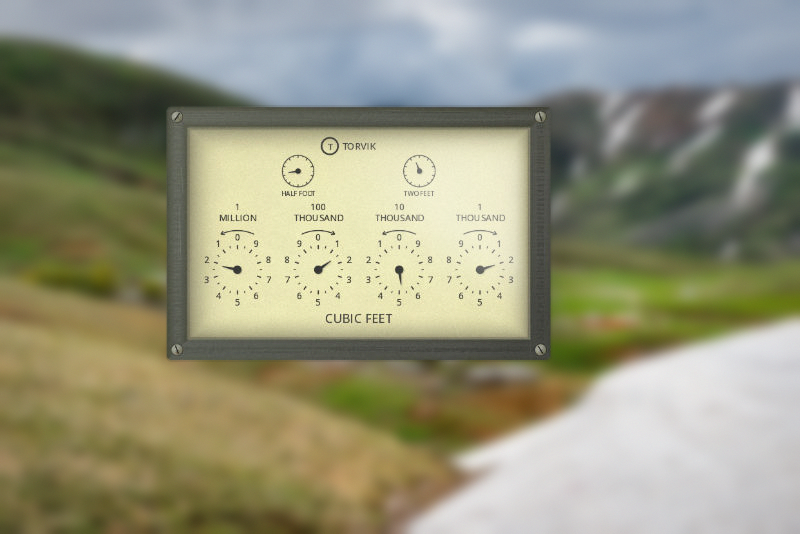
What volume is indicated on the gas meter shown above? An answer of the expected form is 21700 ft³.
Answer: 215200 ft³
